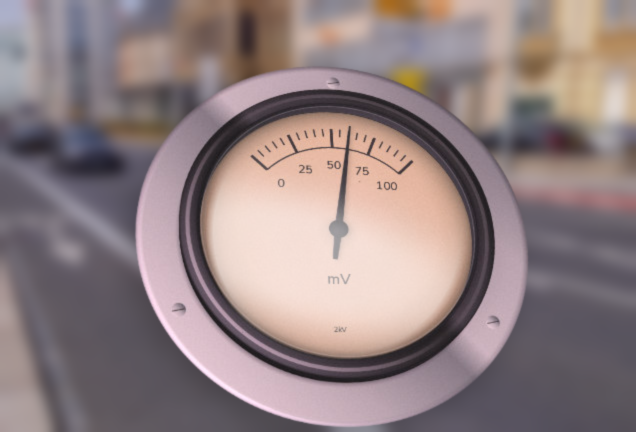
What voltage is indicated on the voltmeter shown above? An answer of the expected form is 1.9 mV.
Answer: 60 mV
